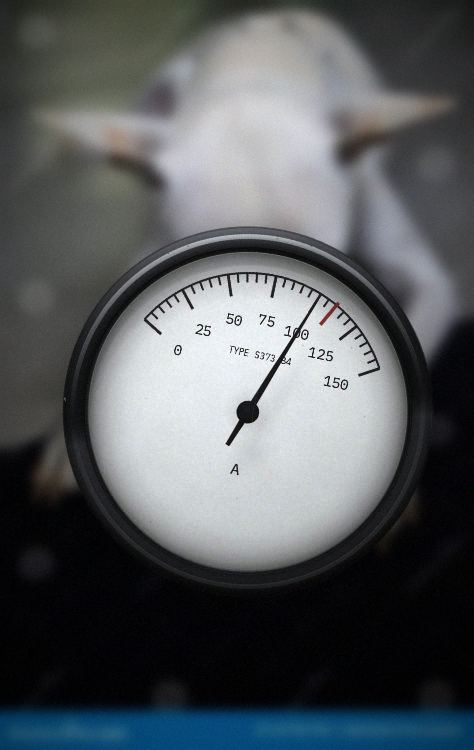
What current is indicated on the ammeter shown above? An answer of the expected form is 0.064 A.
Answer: 100 A
